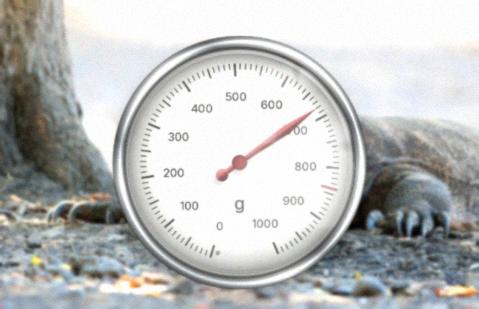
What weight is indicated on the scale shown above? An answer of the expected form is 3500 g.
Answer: 680 g
